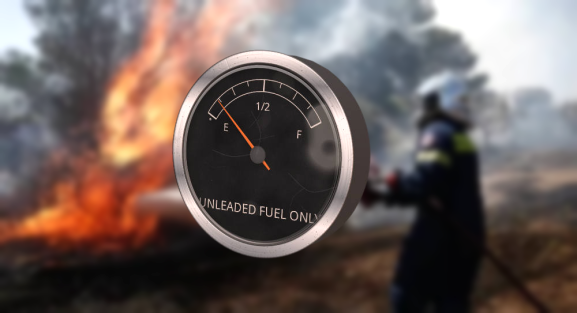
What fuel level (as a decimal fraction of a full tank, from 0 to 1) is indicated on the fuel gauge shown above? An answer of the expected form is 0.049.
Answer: 0.125
